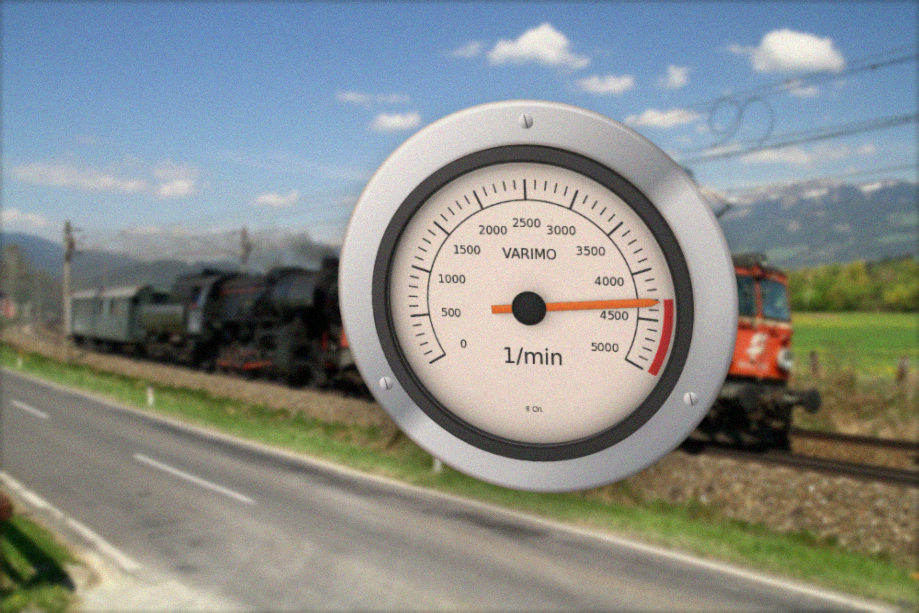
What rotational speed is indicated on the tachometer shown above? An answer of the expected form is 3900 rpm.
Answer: 4300 rpm
